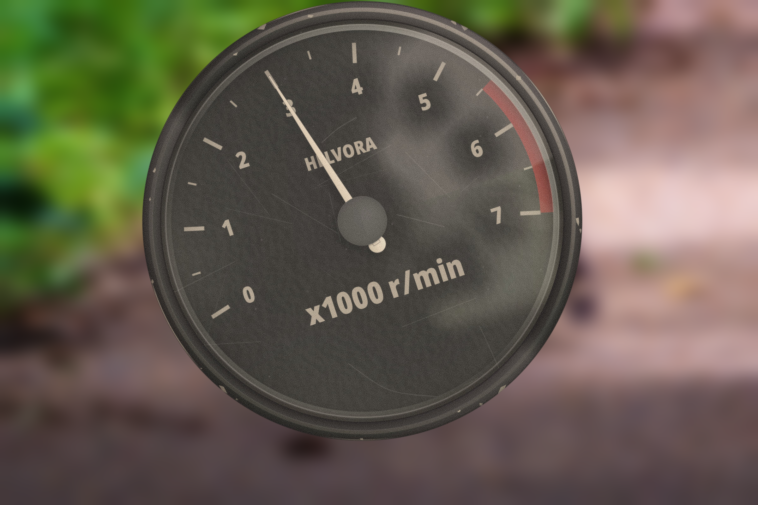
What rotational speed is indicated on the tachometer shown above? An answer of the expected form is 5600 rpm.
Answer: 3000 rpm
